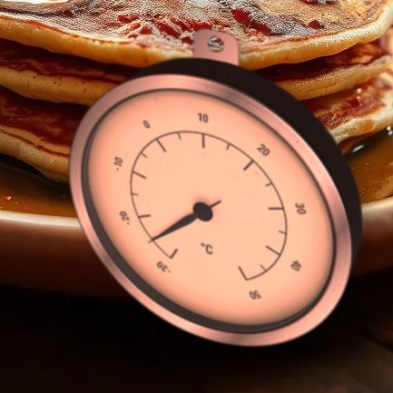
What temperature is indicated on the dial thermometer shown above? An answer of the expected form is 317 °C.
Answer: -25 °C
